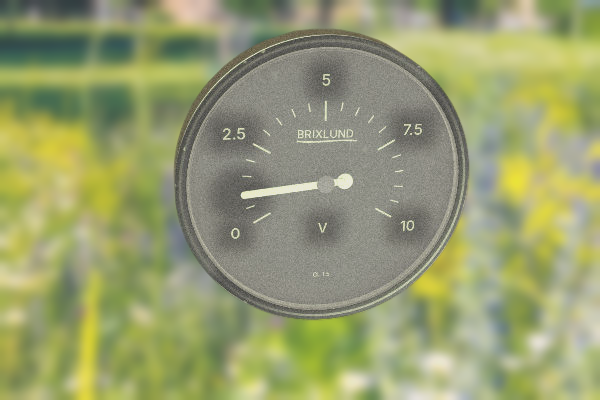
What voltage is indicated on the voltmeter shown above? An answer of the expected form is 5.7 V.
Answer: 1 V
